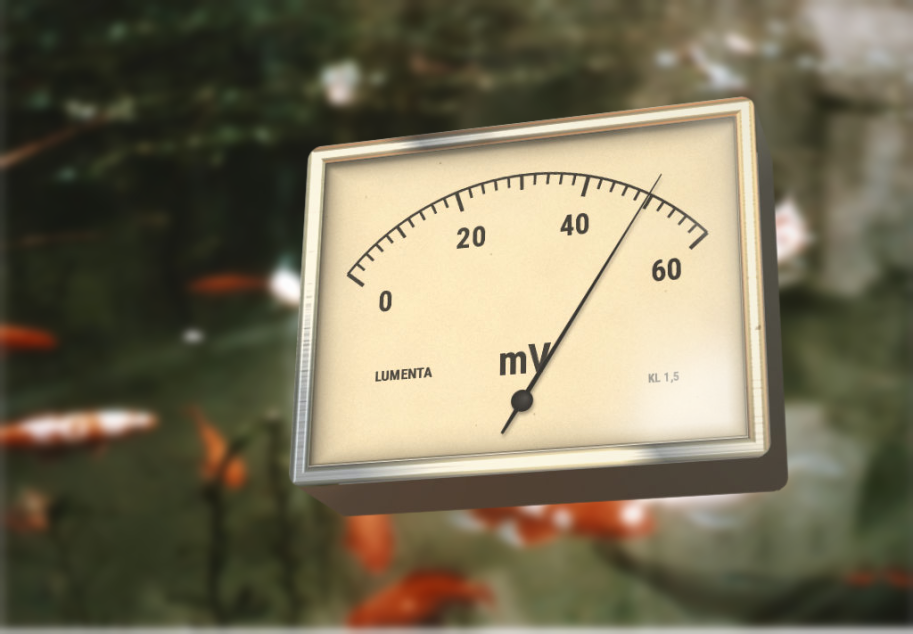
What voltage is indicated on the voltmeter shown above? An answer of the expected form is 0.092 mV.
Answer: 50 mV
